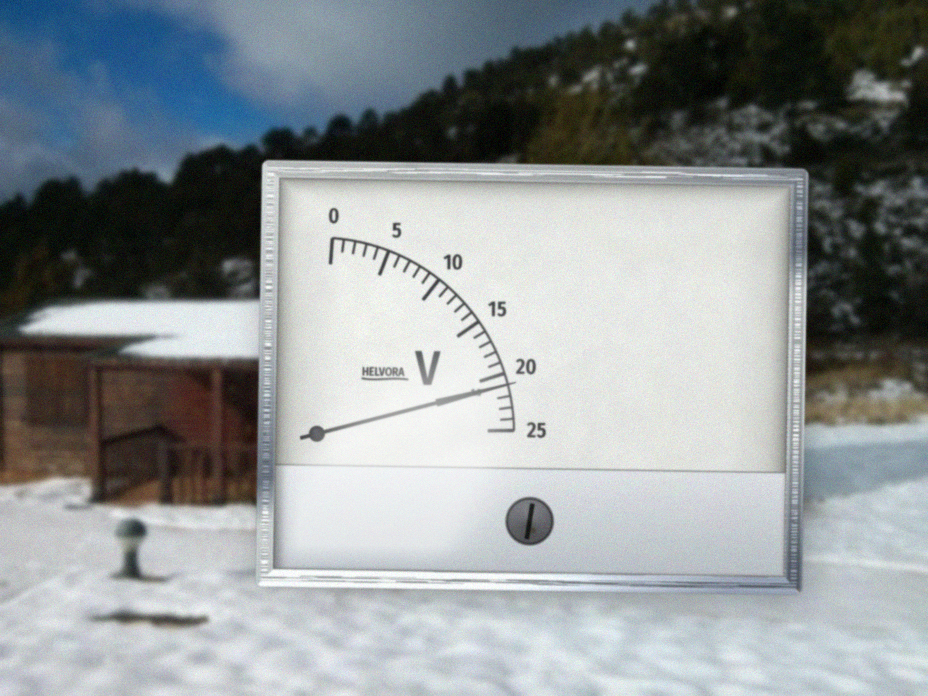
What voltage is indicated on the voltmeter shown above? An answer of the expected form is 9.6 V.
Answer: 21 V
